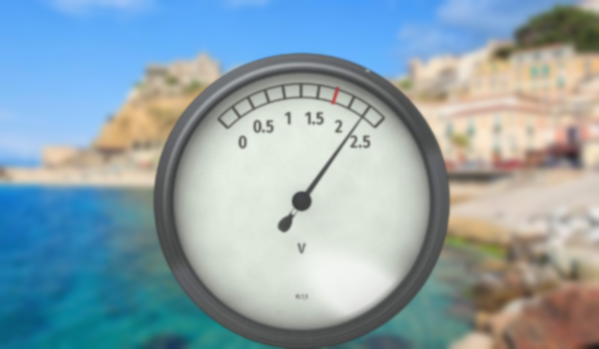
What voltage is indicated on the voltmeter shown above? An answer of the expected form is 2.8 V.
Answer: 2.25 V
